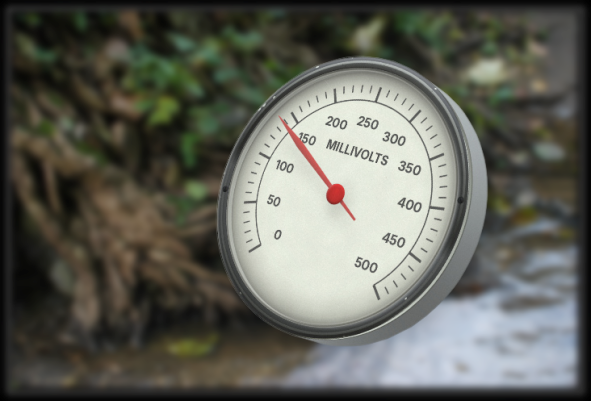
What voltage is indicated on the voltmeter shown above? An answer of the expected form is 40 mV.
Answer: 140 mV
